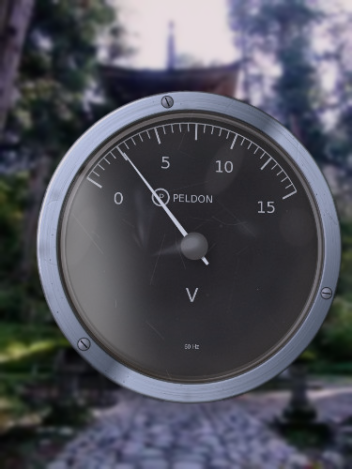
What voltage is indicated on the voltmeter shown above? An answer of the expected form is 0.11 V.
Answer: 2.5 V
